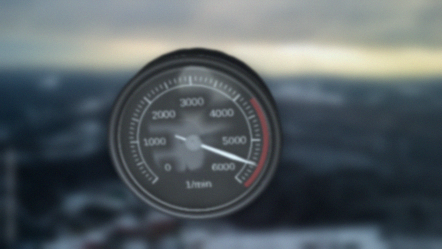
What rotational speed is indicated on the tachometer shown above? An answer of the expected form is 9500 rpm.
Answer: 5500 rpm
